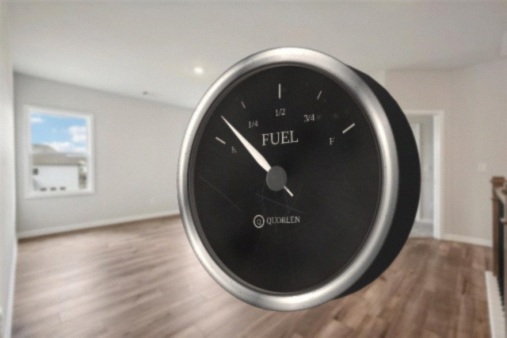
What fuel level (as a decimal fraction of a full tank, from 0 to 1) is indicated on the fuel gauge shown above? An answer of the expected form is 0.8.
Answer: 0.125
